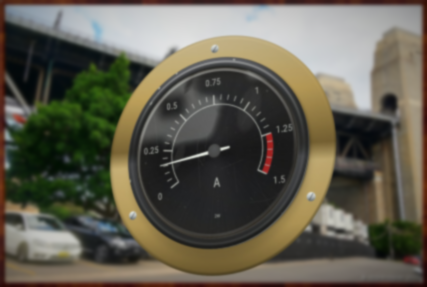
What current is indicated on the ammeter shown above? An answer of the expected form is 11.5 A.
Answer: 0.15 A
